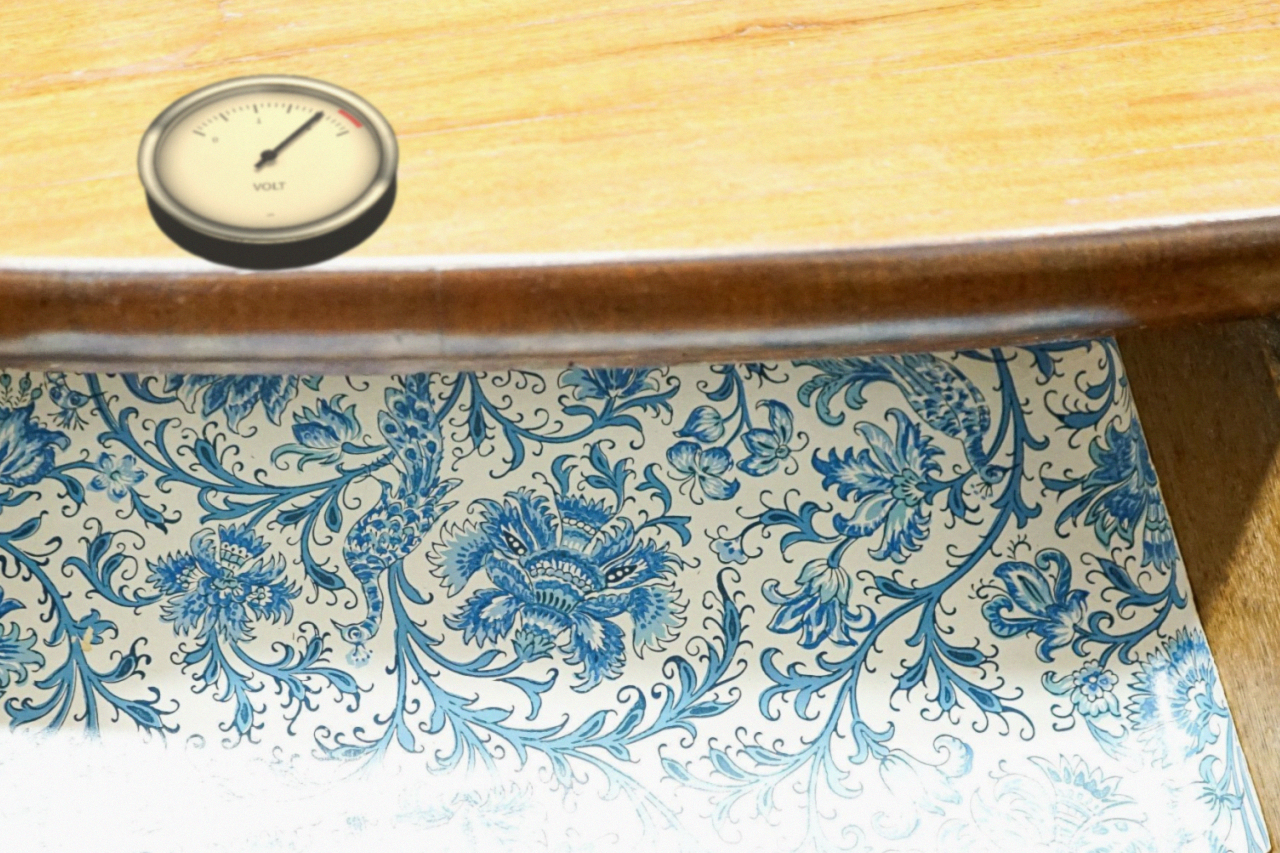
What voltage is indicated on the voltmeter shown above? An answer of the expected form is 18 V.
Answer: 2 V
